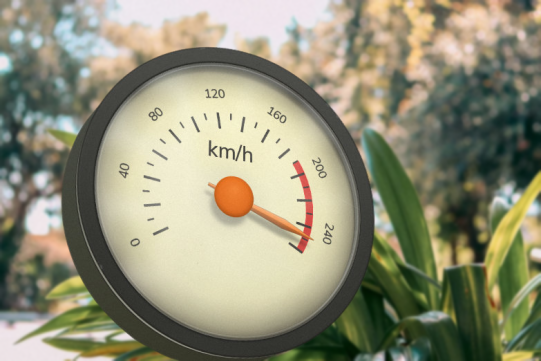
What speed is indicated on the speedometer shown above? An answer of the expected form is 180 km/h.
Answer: 250 km/h
